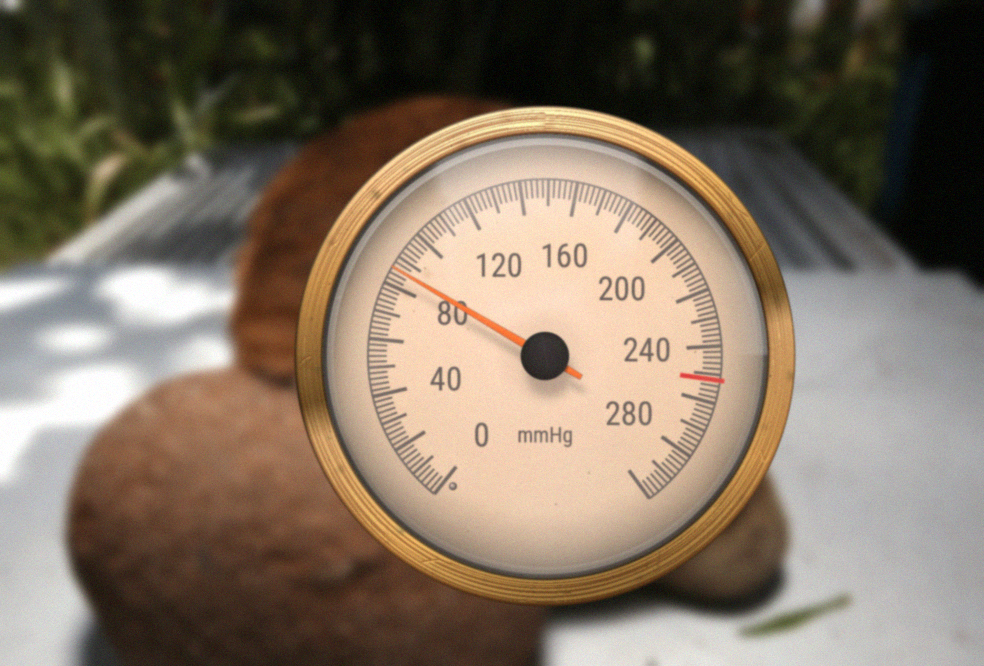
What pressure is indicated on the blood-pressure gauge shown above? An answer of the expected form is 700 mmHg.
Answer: 86 mmHg
